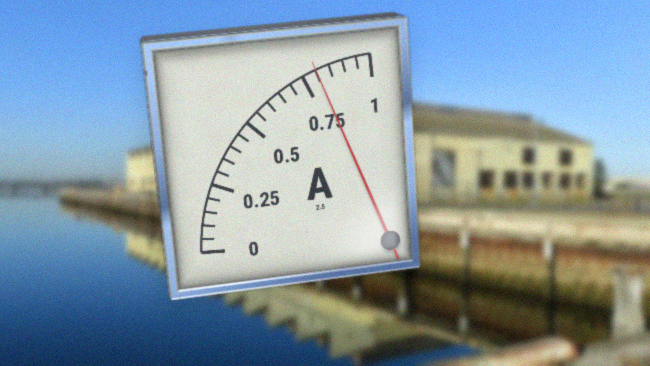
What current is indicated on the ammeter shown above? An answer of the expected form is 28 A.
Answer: 0.8 A
